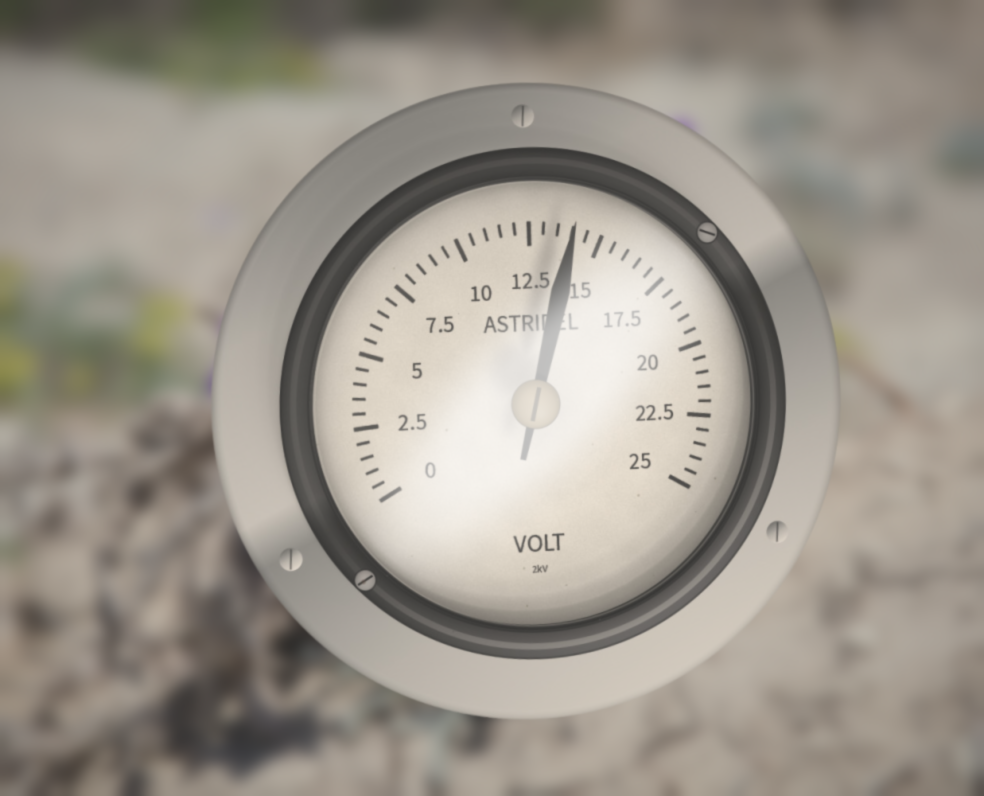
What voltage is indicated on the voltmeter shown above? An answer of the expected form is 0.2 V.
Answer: 14 V
